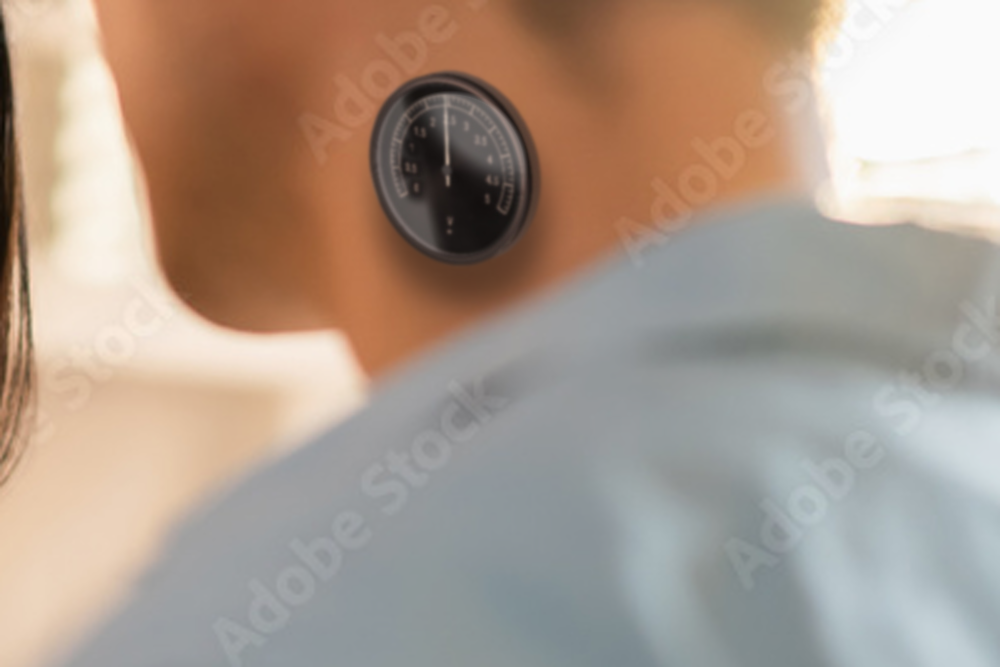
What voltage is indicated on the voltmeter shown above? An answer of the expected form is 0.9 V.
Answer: 2.5 V
